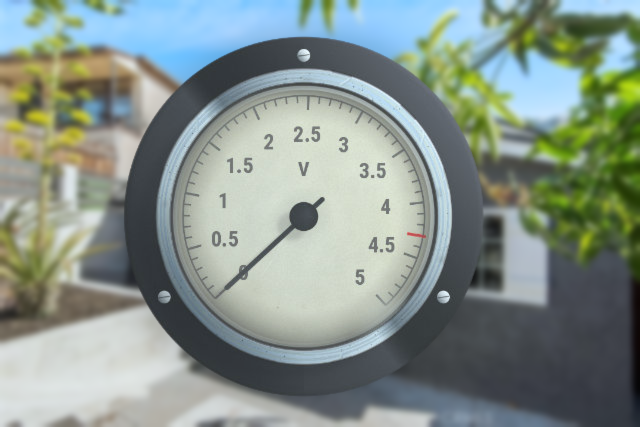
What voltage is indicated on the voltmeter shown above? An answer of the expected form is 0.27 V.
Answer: 0 V
